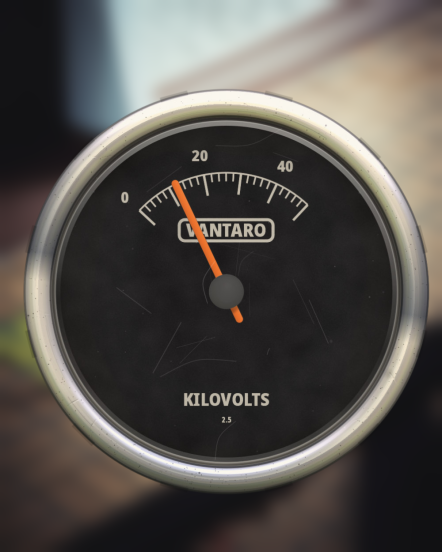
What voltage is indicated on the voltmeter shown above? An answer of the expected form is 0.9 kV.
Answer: 12 kV
